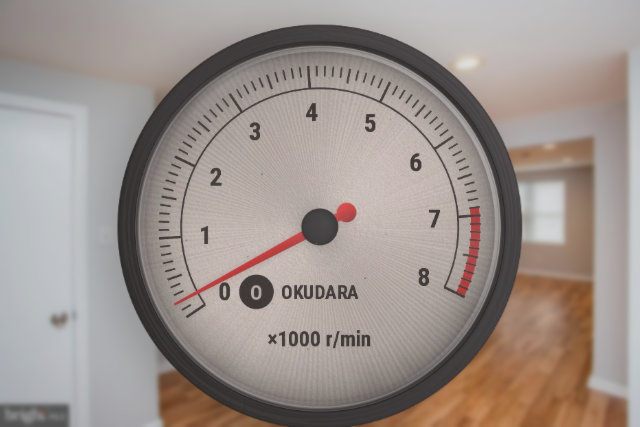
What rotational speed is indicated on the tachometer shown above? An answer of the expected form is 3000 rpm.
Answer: 200 rpm
